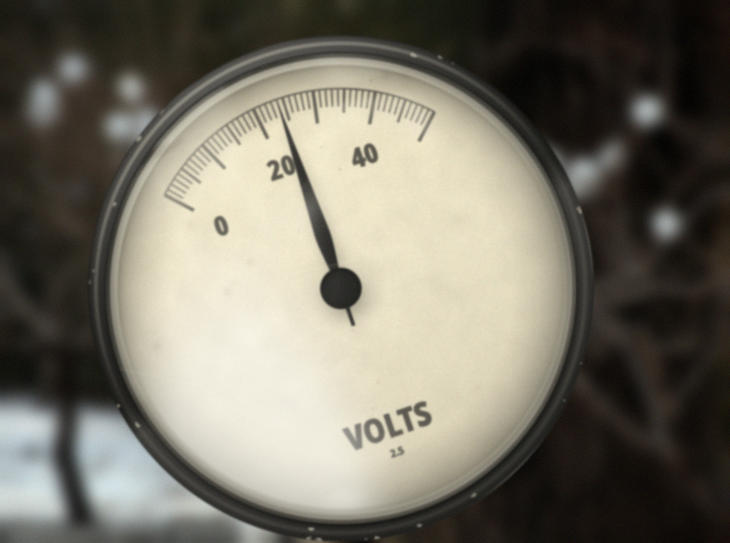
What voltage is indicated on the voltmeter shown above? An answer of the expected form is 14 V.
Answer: 24 V
